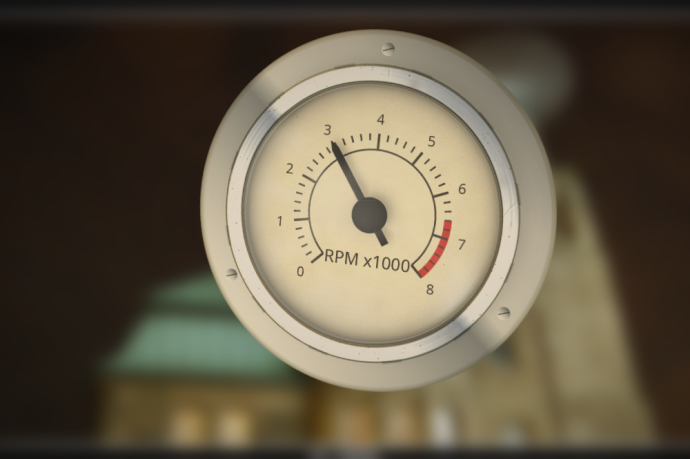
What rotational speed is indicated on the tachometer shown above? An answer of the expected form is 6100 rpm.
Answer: 3000 rpm
